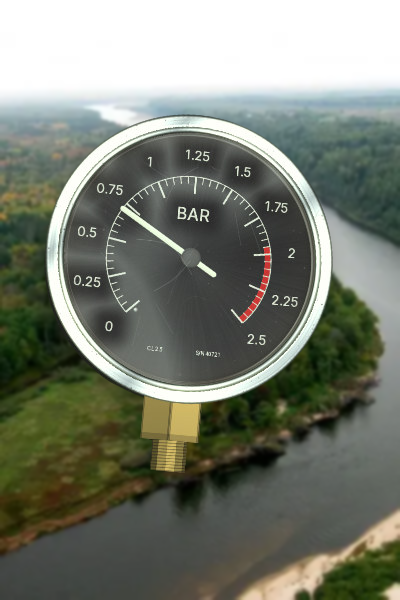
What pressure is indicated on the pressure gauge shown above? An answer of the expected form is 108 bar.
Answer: 0.7 bar
